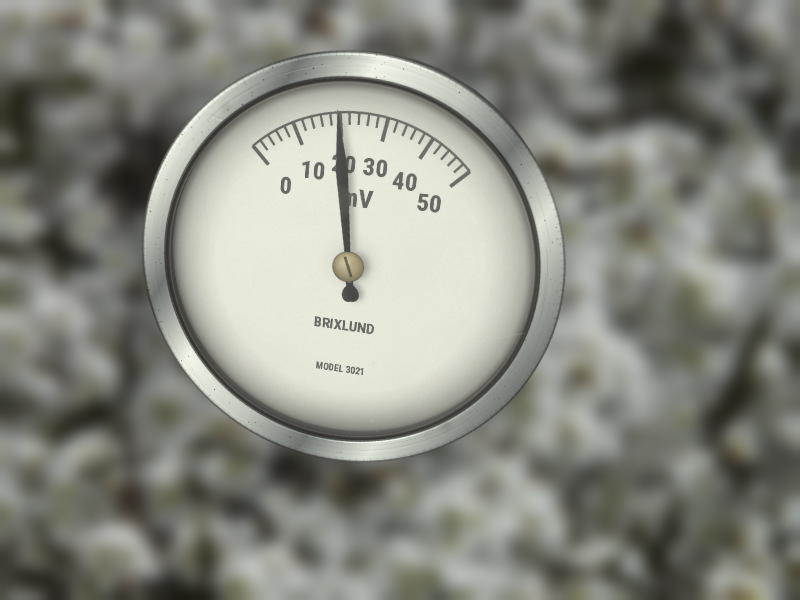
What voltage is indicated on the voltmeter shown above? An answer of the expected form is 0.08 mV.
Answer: 20 mV
